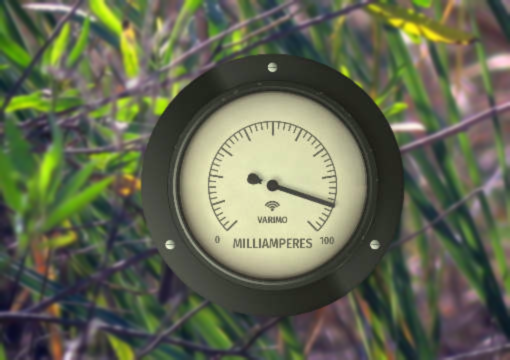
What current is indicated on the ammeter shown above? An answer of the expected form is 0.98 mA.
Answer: 90 mA
